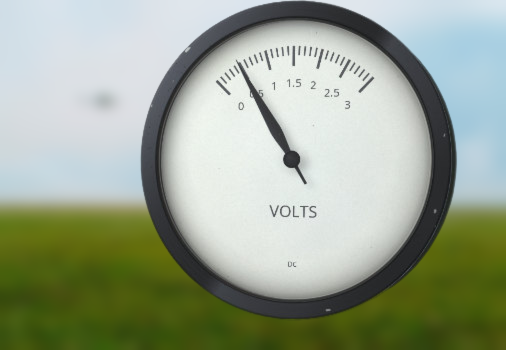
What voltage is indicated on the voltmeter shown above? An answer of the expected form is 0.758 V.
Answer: 0.5 V
